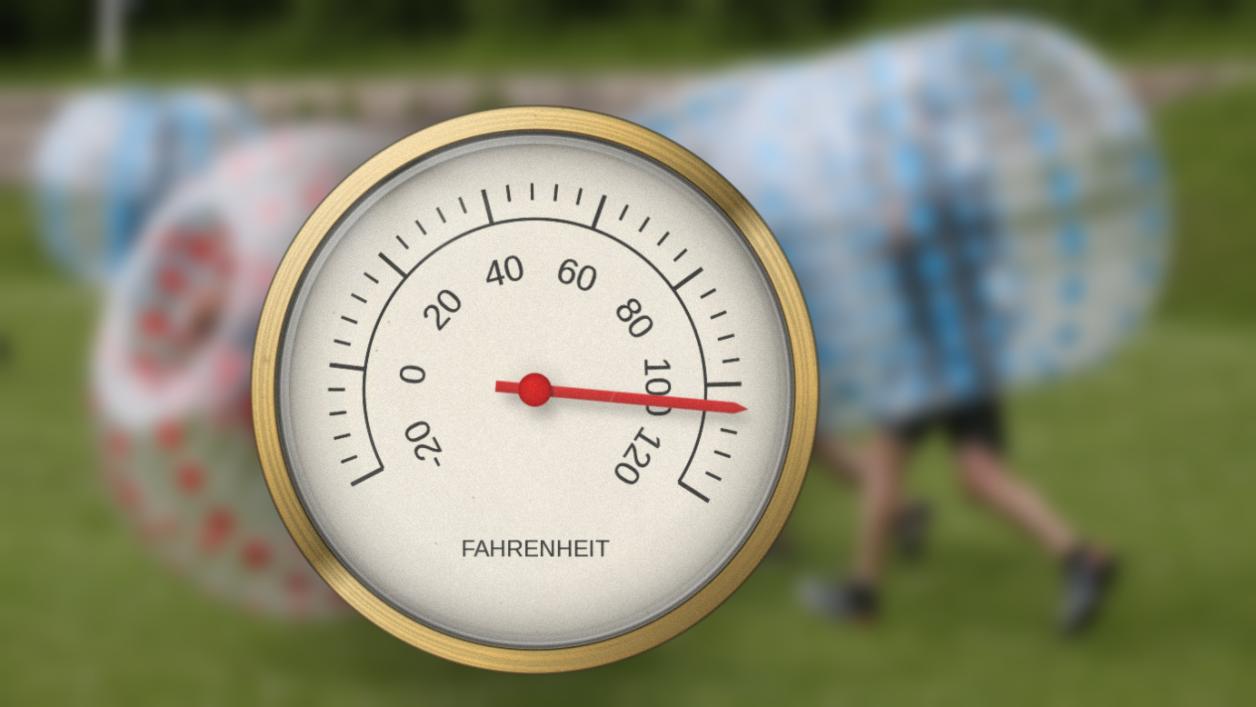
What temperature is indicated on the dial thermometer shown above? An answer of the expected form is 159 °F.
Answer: 104 °F
